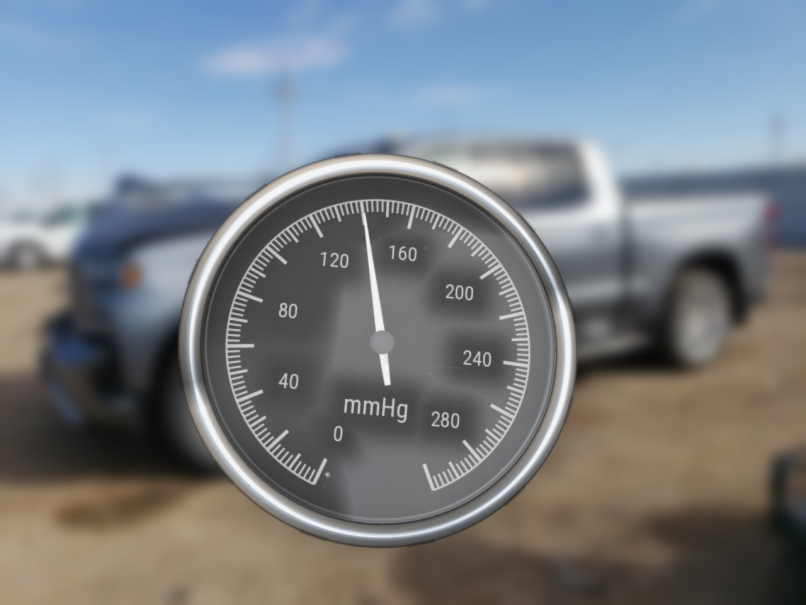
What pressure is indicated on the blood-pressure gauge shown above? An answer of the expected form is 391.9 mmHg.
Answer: 140 mmHg
